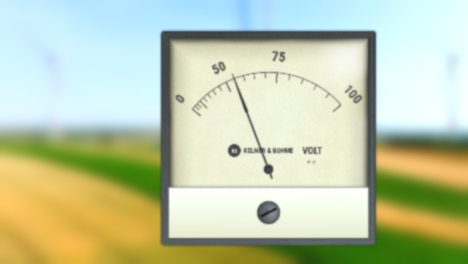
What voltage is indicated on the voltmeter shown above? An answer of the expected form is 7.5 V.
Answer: 55 V
